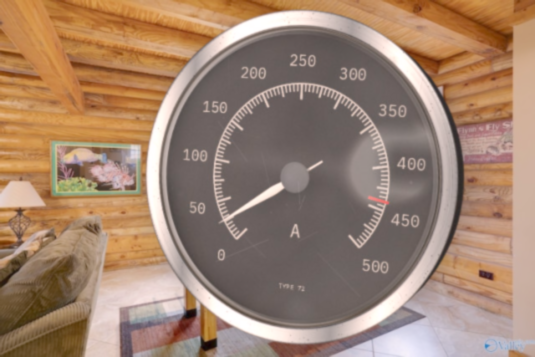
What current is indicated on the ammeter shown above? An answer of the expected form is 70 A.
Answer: 25 A
